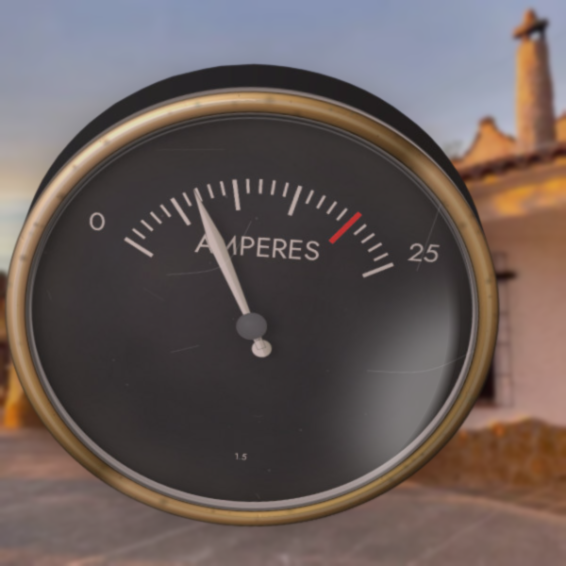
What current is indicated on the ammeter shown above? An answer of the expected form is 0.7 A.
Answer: 7 A
